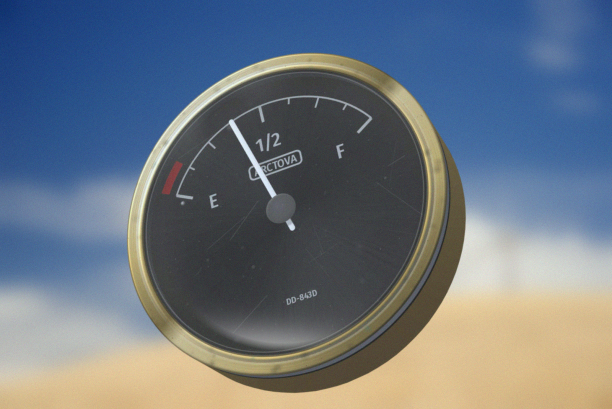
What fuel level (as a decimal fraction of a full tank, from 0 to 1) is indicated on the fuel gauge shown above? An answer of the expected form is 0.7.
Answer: 0.375
